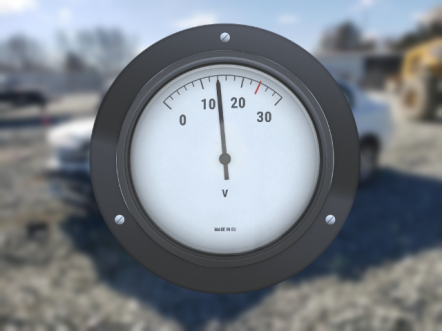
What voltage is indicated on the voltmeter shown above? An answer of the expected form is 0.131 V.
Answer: 14 V
